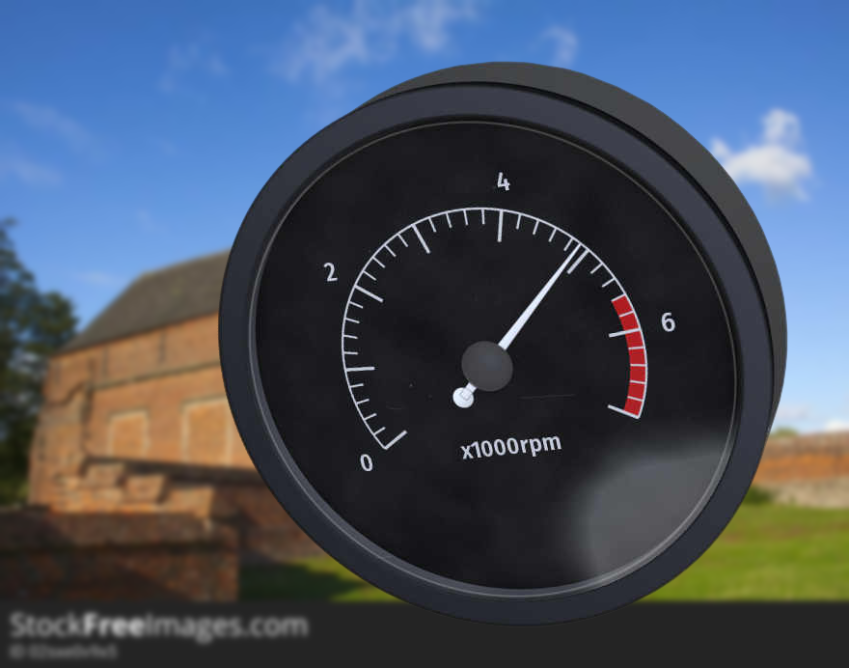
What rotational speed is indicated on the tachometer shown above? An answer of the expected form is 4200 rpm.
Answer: 4900 rpm
